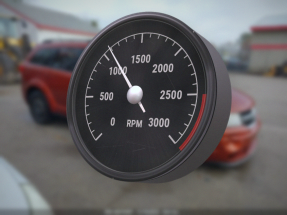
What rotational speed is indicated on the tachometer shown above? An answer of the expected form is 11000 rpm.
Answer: 1100 rpm
